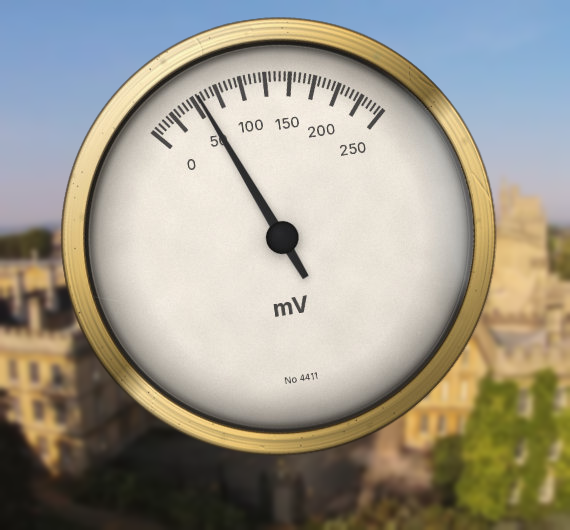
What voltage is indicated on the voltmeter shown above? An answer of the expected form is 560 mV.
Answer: 55 mV
